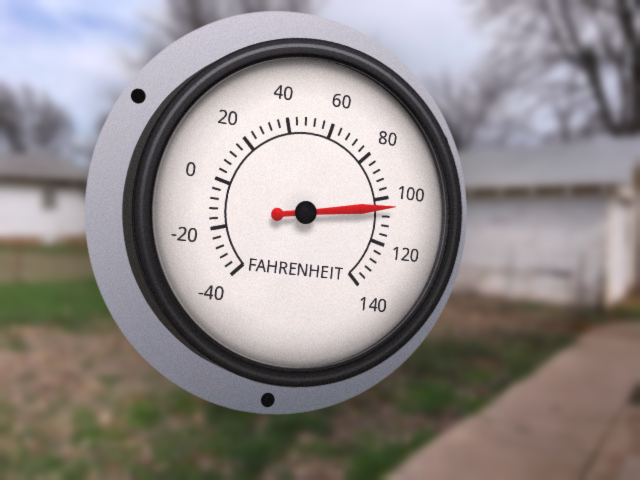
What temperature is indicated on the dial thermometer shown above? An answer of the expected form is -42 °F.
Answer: 104 °F
